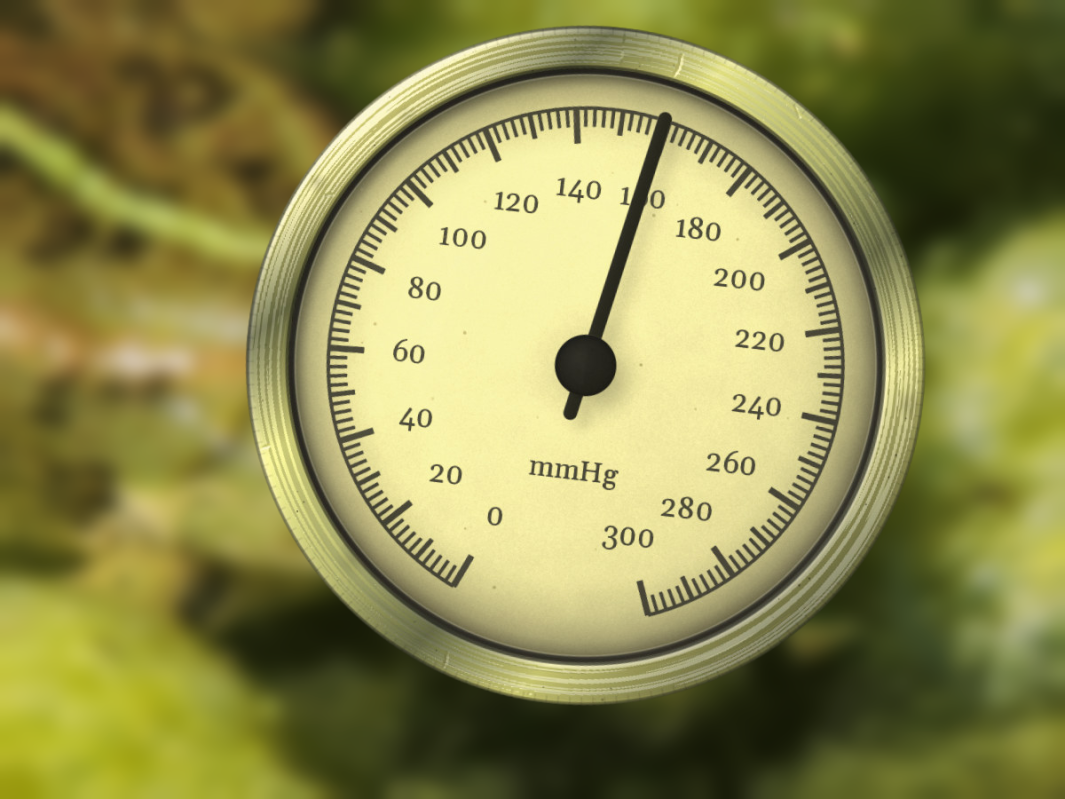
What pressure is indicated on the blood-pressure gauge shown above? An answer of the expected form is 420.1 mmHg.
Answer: 159 mmHg
